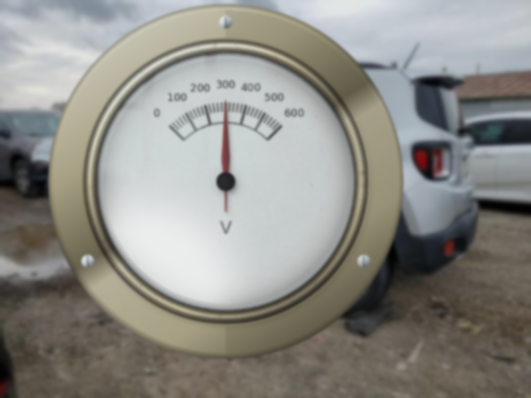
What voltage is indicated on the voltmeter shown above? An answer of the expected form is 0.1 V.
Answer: 300 V
